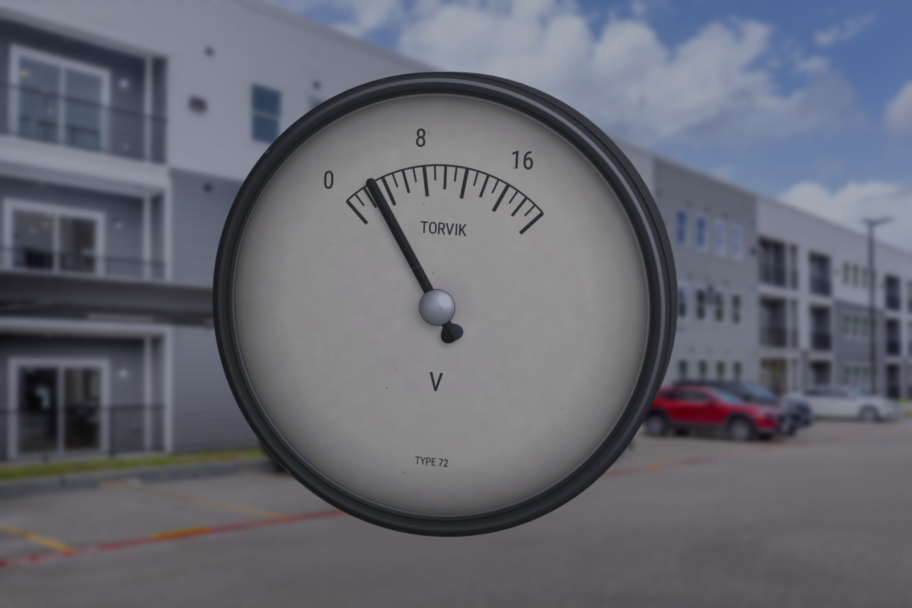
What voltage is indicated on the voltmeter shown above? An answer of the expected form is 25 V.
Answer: 3 V
